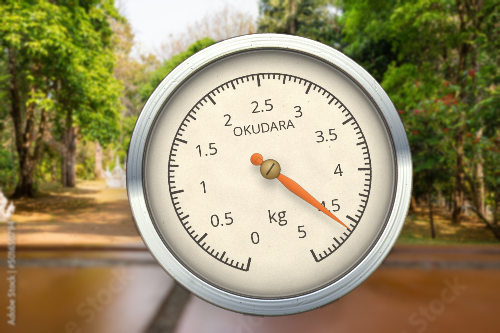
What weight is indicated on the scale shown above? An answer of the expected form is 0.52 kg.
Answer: 4.6 kg
